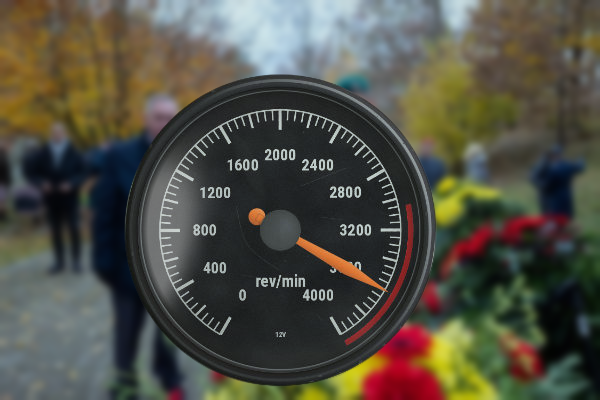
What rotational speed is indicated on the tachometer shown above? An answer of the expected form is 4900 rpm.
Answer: 3600 rpm
